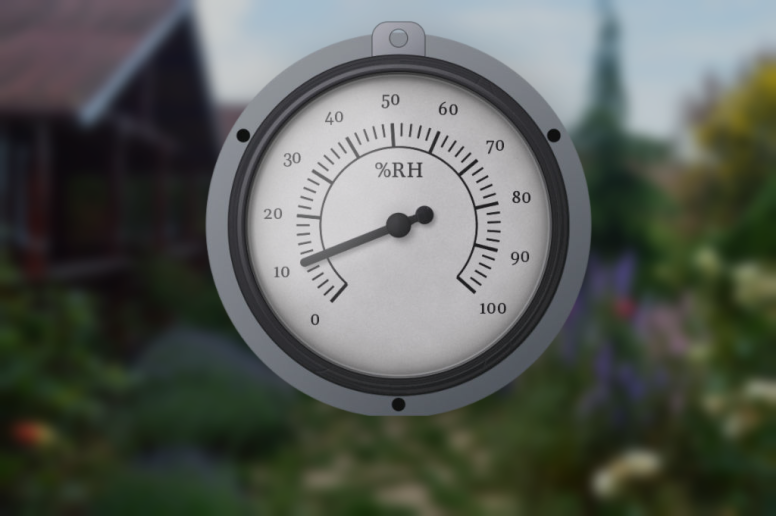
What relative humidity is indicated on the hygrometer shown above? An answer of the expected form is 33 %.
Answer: 10 %
